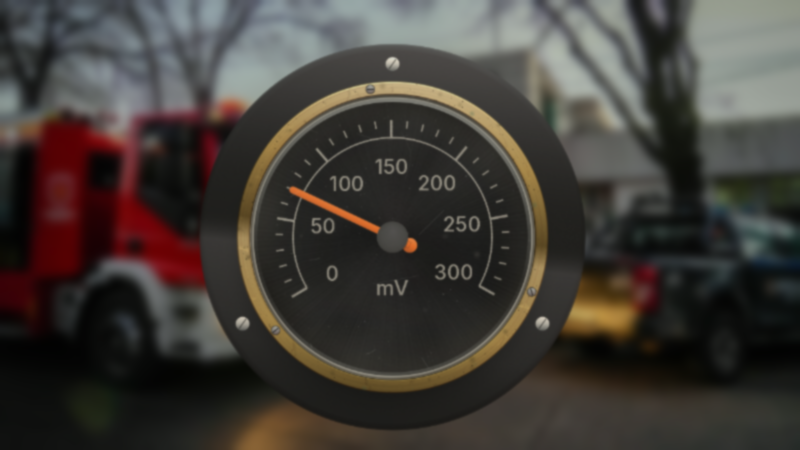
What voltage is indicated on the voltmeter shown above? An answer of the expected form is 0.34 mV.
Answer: 70 mV
